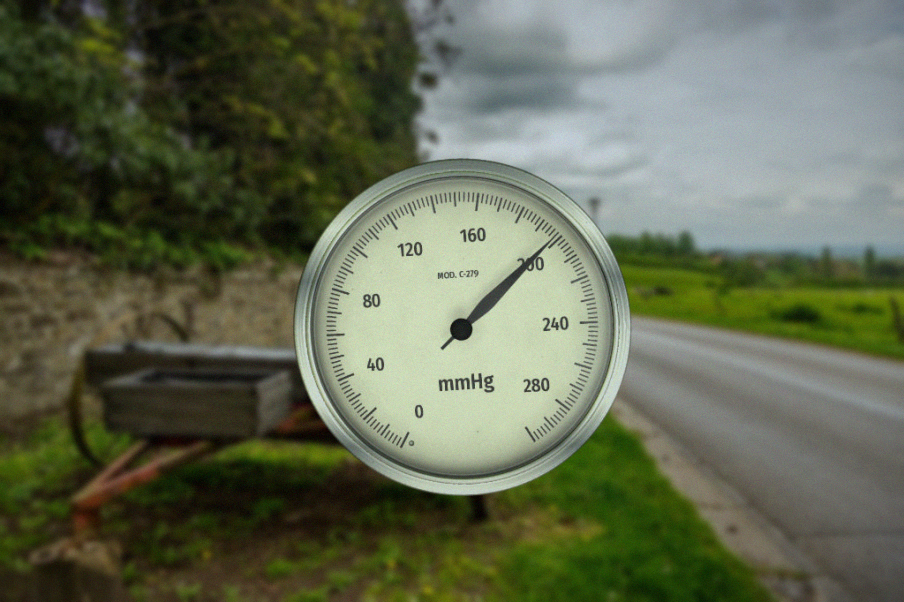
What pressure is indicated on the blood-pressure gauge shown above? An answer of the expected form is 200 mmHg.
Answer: 198 mmHg
